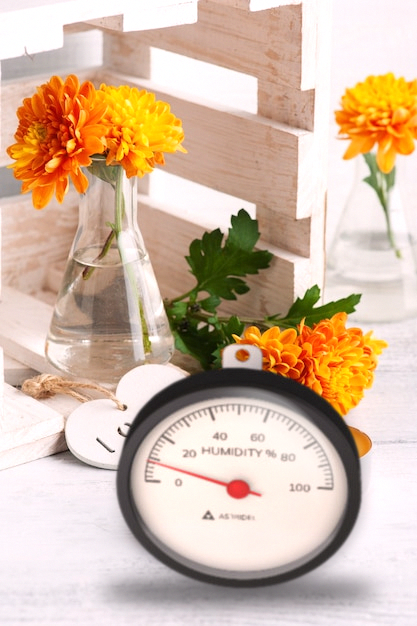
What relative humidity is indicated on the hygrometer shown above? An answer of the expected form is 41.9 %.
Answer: 10 %
